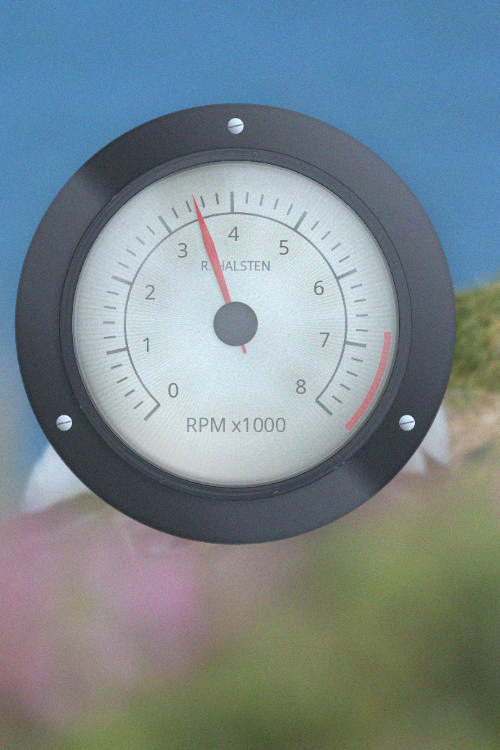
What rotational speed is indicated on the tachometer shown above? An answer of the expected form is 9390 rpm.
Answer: 3500 rpm
